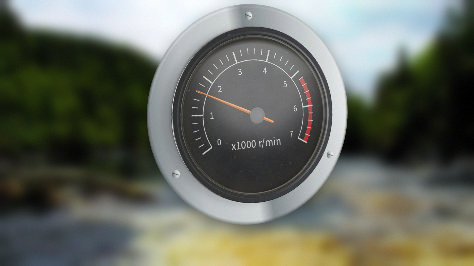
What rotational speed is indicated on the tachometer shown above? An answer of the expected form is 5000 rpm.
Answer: 1600 rpm
